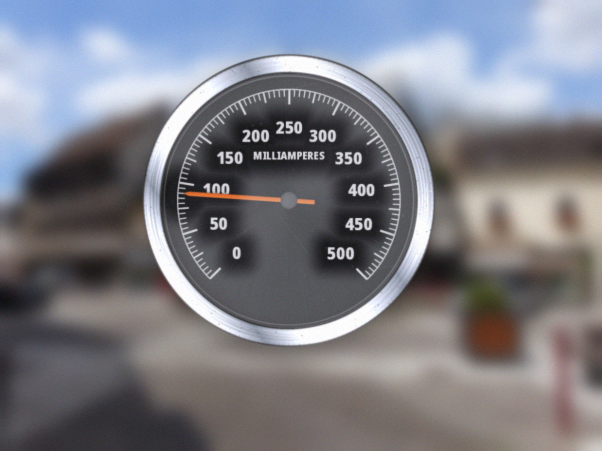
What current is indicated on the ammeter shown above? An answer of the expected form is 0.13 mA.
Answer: 90 mA
